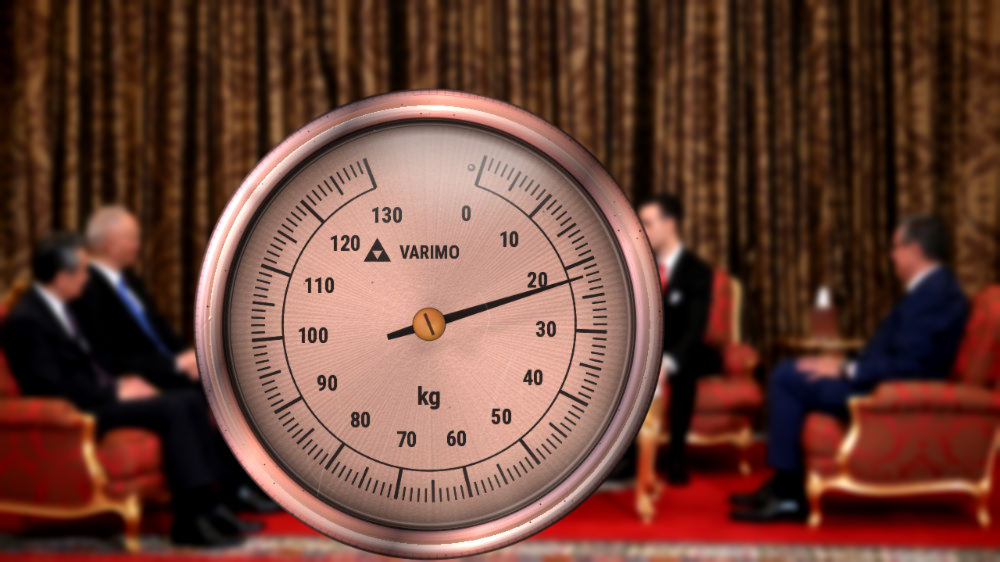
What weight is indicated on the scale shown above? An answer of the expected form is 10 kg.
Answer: 22 kg
